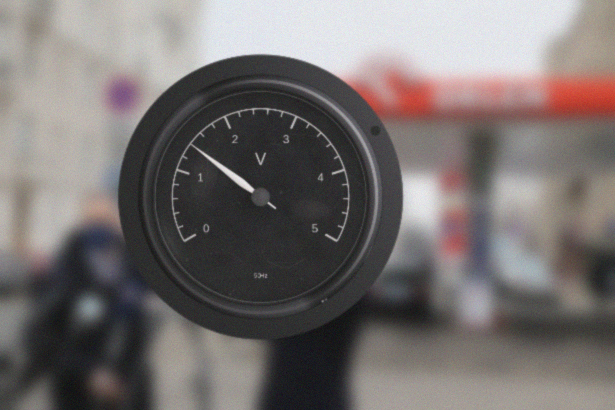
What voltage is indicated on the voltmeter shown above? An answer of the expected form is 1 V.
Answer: 1.4 V
